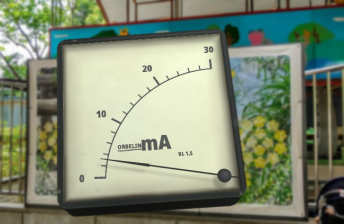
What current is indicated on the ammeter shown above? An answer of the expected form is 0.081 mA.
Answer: 3 mA
